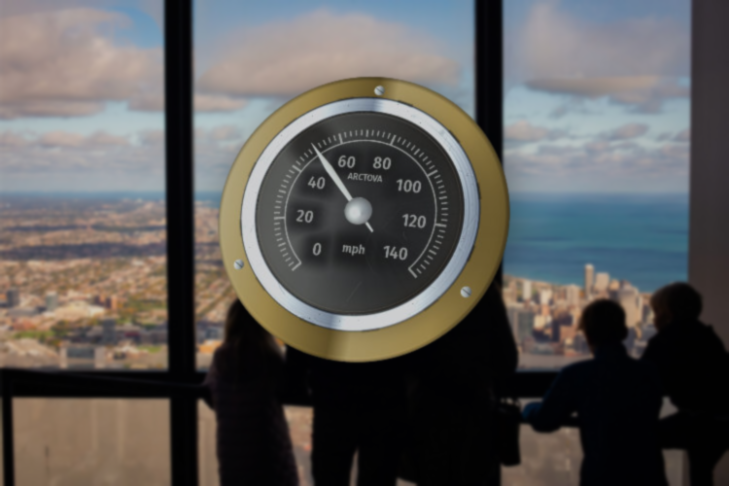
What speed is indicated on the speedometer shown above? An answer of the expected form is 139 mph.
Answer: 50 mph
